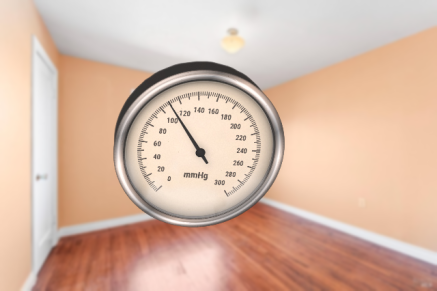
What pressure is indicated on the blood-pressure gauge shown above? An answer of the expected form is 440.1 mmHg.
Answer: 110 mmHg
